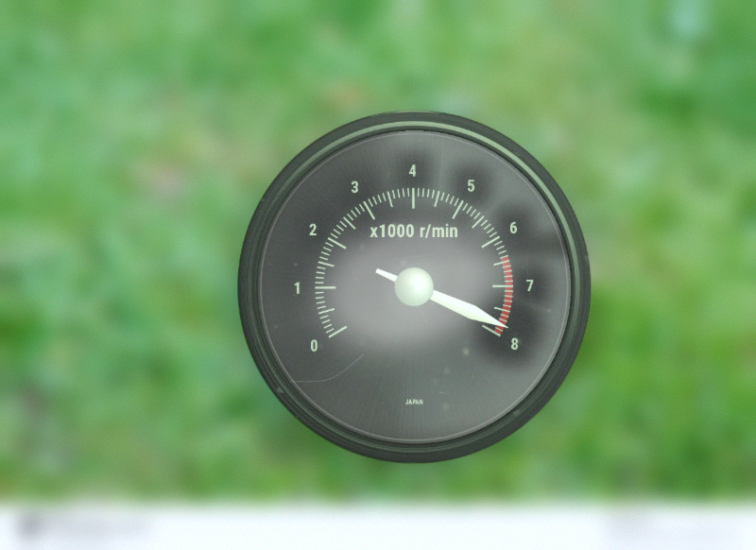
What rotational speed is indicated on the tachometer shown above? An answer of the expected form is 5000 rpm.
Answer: 7800 rpm
